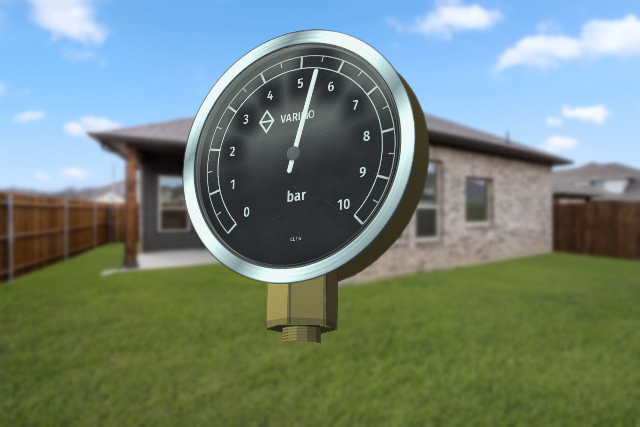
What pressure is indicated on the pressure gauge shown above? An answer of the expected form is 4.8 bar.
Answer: 5.5 bar
